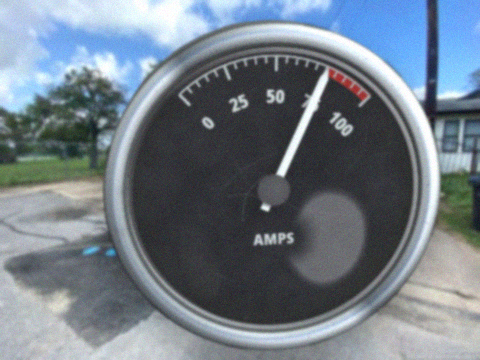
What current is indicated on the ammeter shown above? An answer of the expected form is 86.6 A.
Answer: 75 A
